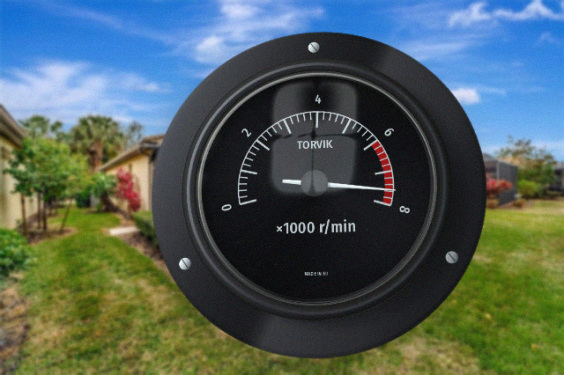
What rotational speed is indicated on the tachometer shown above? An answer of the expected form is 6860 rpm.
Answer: 7600 rpm
